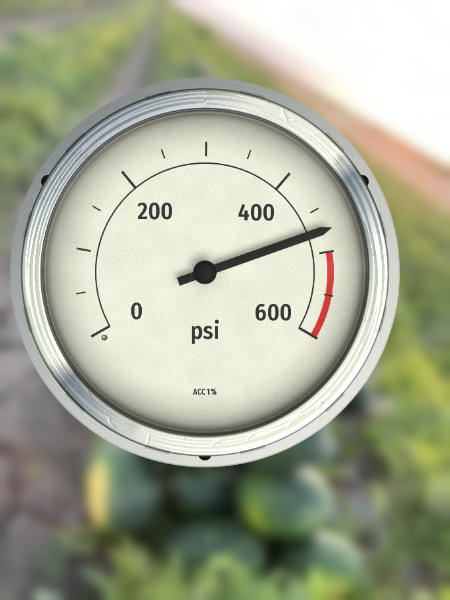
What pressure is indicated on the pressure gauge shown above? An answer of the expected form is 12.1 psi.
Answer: 475 psi
